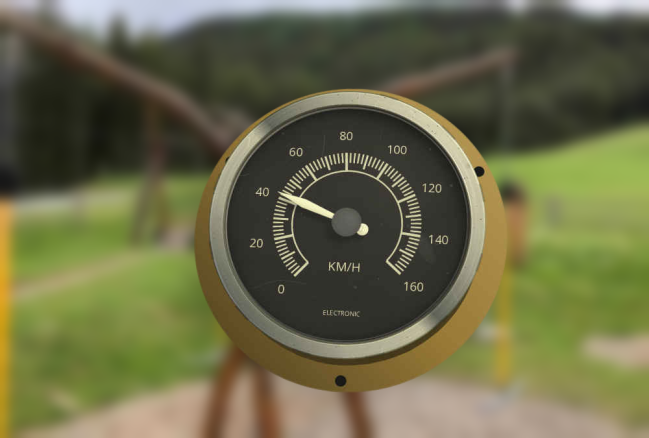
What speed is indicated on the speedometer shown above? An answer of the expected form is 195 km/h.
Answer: 42 km/h
